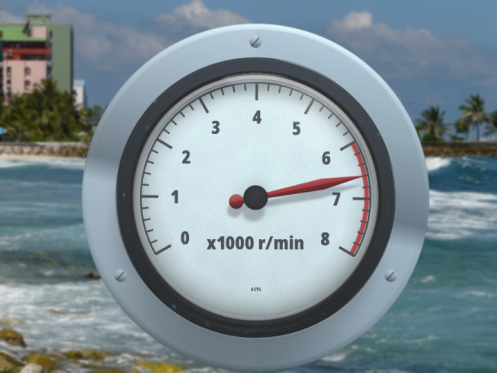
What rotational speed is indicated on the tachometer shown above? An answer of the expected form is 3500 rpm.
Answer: 6600 rpm
